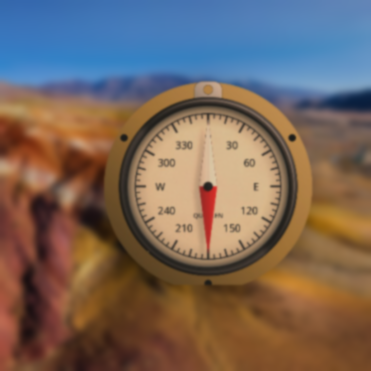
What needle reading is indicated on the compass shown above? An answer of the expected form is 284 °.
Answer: 180 °
